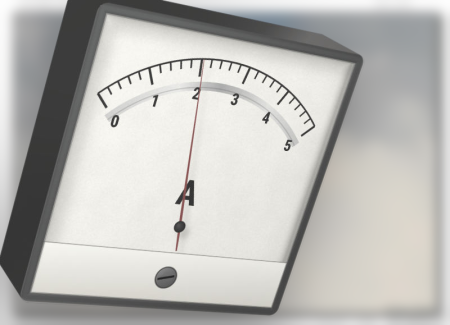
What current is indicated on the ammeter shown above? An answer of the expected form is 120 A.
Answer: 2 A
